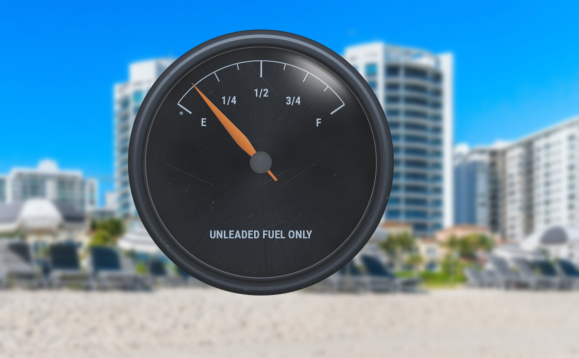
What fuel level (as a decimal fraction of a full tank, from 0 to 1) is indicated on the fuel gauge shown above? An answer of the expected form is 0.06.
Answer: 0.125
